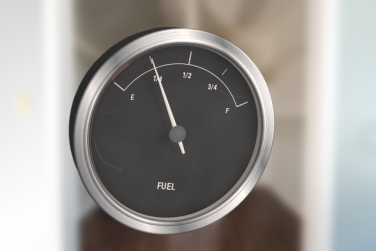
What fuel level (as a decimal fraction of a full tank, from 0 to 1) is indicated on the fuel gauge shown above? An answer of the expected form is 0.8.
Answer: 0.25
